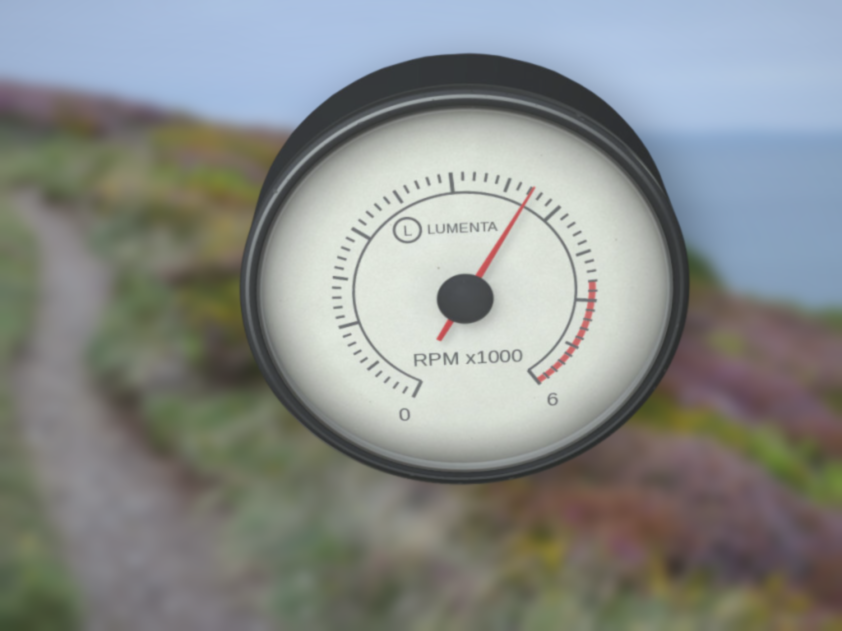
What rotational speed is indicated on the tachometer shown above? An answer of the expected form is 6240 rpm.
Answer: 3700 rpm
